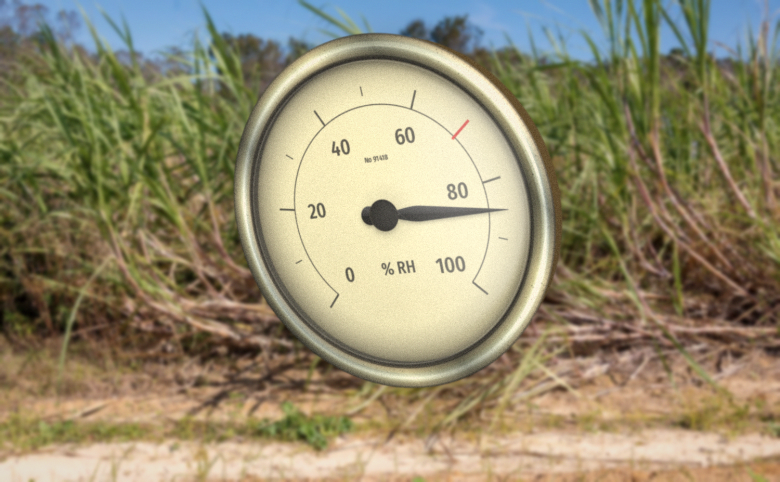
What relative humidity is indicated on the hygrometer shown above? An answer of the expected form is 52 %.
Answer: 85 %
